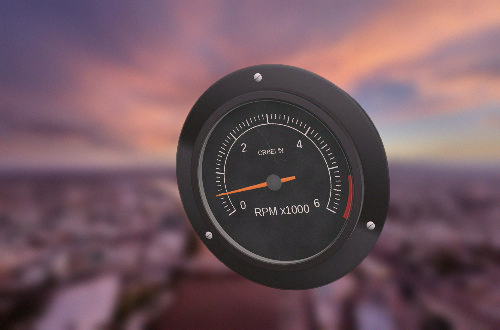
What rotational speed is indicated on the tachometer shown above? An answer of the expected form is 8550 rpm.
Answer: 500 rpm
